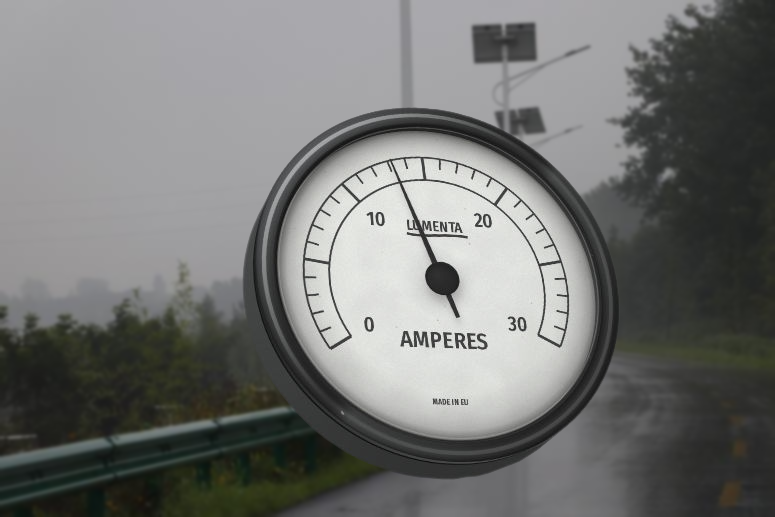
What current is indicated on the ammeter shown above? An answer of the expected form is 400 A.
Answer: 13 A
